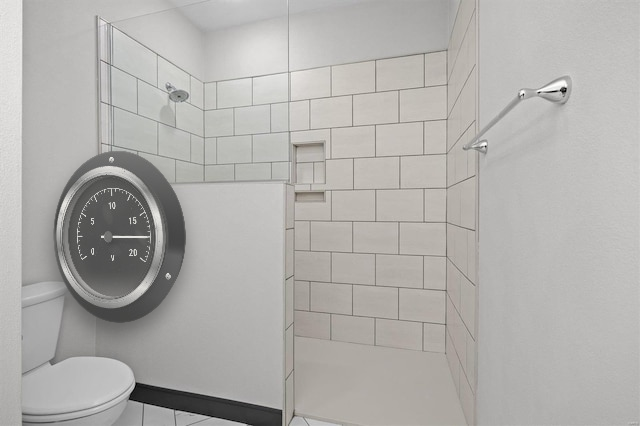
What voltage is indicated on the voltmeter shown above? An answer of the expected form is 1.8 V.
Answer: 17.5 V
